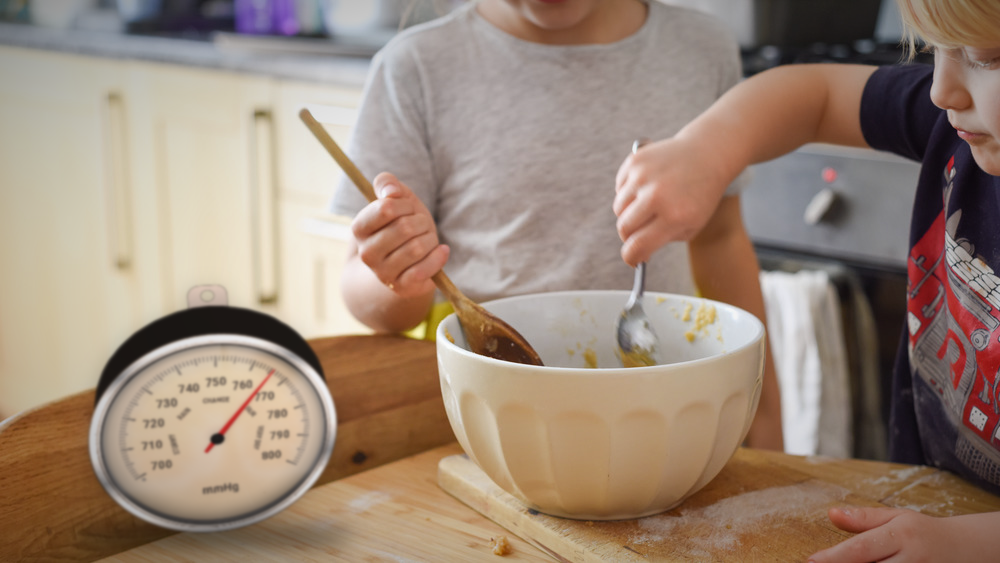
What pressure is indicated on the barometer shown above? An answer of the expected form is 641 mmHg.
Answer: 765 mmHg
